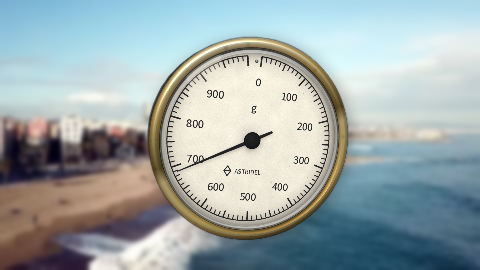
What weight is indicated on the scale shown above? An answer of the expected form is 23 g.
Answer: 690 g
